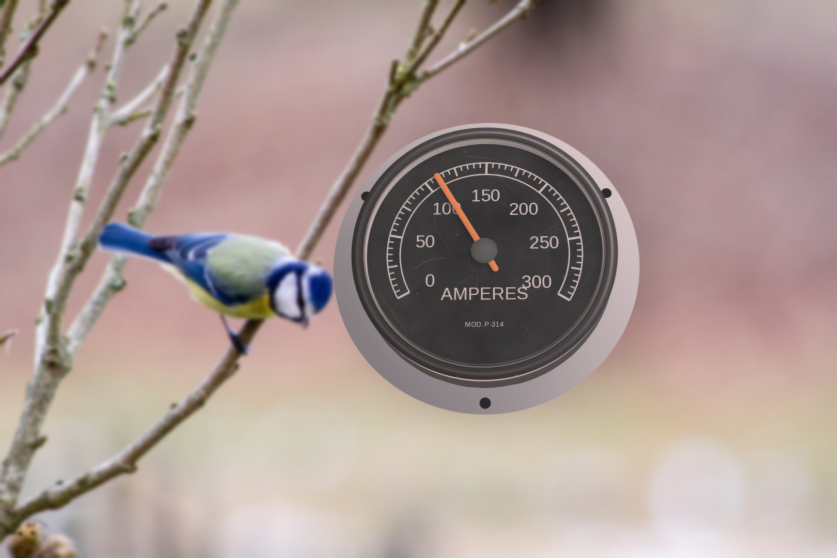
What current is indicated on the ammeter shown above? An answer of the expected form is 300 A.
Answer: 110 A
